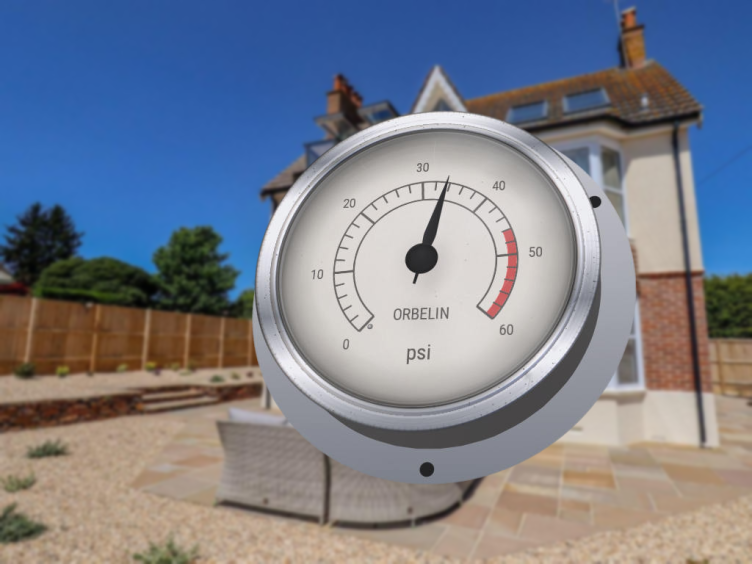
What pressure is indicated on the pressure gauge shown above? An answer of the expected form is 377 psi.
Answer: 34 psi
